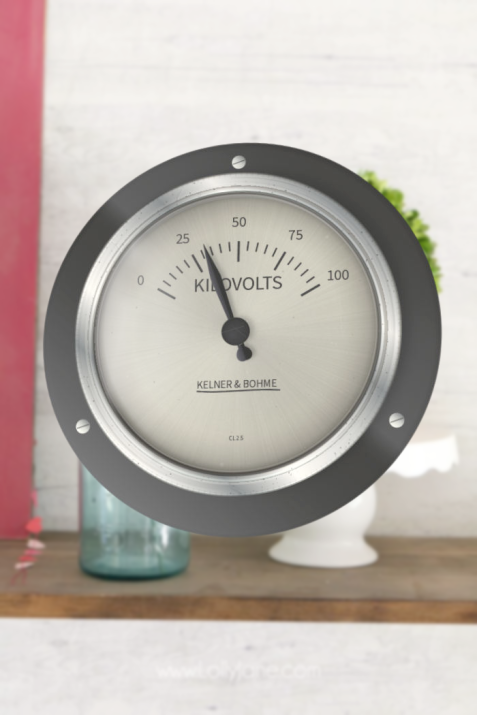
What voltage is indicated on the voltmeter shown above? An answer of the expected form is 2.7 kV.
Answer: 32.5 kV
